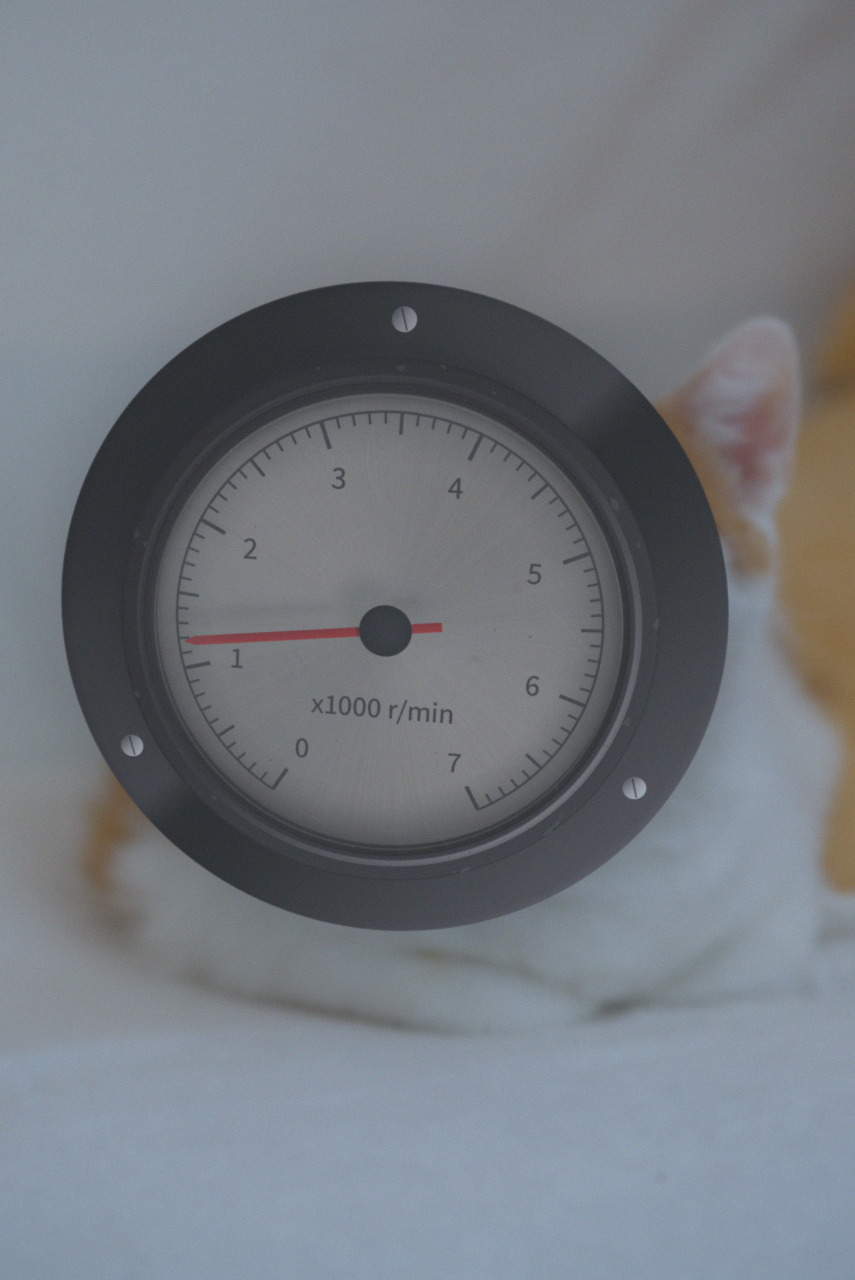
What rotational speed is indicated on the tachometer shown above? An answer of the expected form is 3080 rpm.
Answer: 1200 rpm
